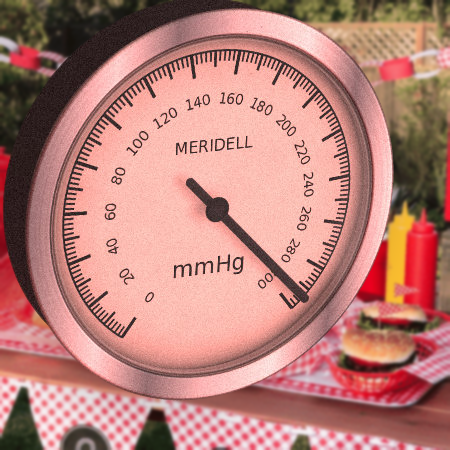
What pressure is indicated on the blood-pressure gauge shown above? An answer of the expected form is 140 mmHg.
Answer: 294 mmHg
